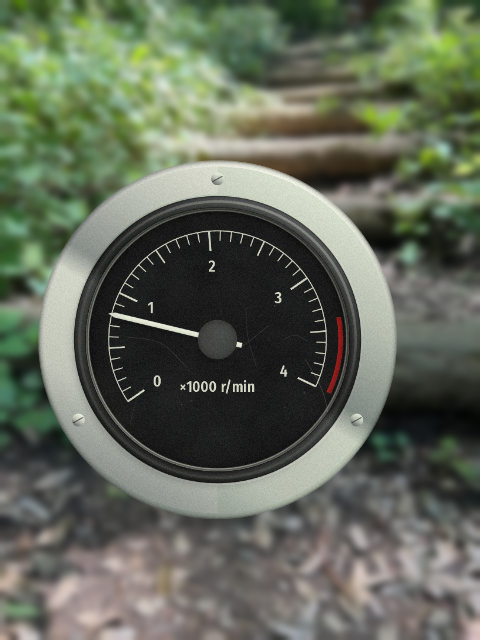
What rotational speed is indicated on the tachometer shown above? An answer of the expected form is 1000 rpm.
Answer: 800 rpm
